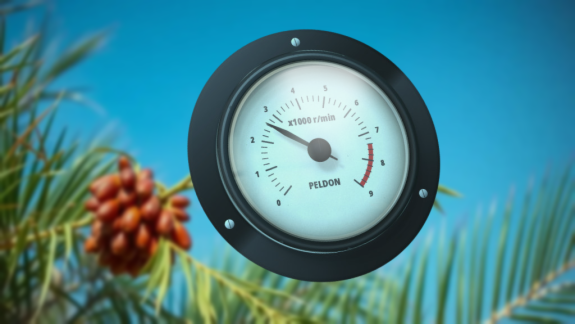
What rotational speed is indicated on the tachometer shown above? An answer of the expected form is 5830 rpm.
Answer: 2600 rpm
